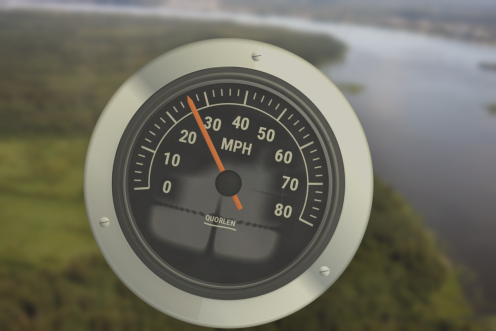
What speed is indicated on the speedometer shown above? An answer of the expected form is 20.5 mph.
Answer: 26 mph
